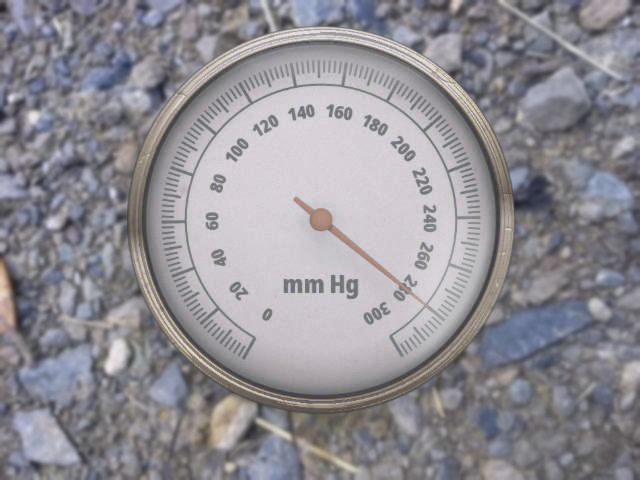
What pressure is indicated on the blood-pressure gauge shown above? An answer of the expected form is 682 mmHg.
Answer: 280 mmHg
